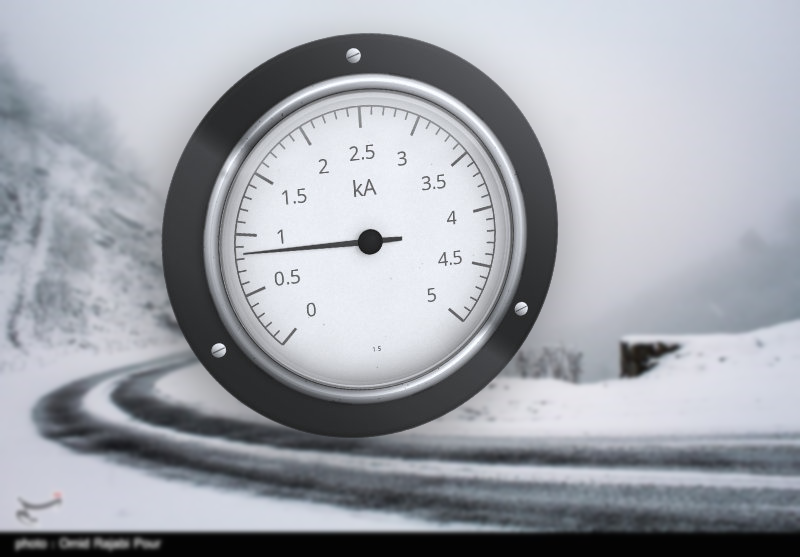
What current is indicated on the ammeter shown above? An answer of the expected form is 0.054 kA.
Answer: 0.85 kA
